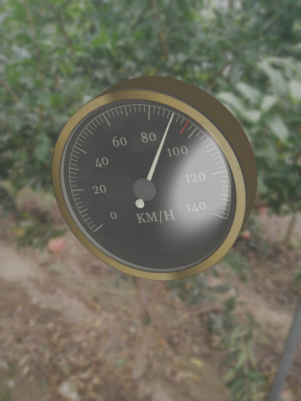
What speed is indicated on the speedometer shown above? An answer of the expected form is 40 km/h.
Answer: 90 km/h
